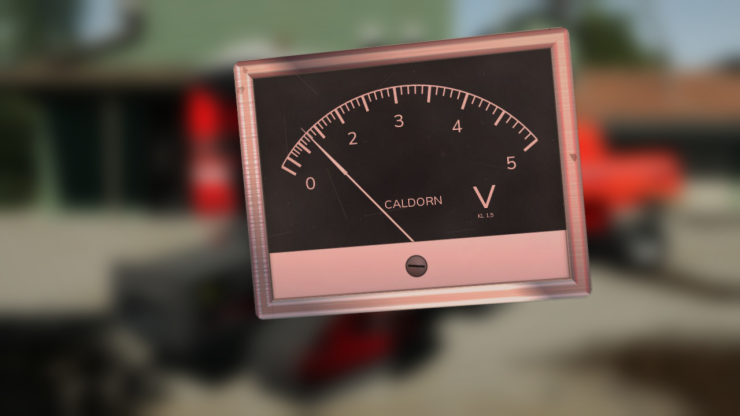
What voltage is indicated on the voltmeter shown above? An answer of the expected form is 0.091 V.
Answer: 1.3 V
